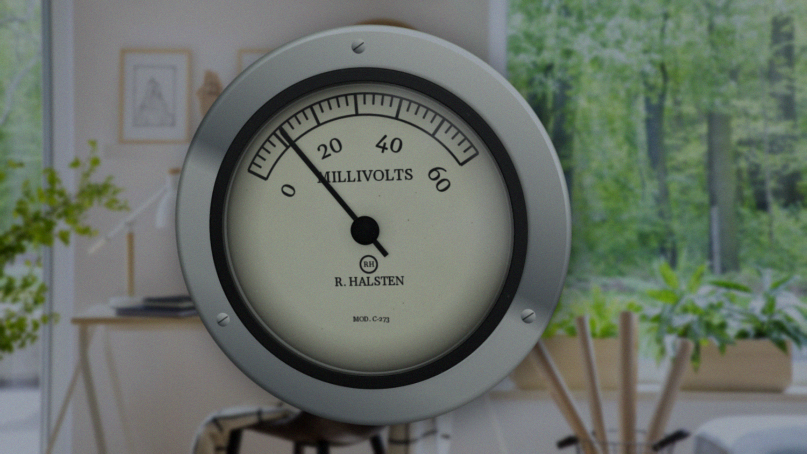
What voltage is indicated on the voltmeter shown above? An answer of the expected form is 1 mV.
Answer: 12 mV
